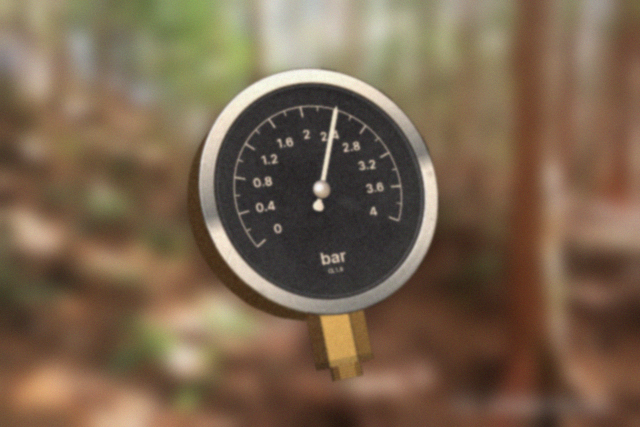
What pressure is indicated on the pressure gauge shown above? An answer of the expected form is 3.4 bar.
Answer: 2.4 bar
